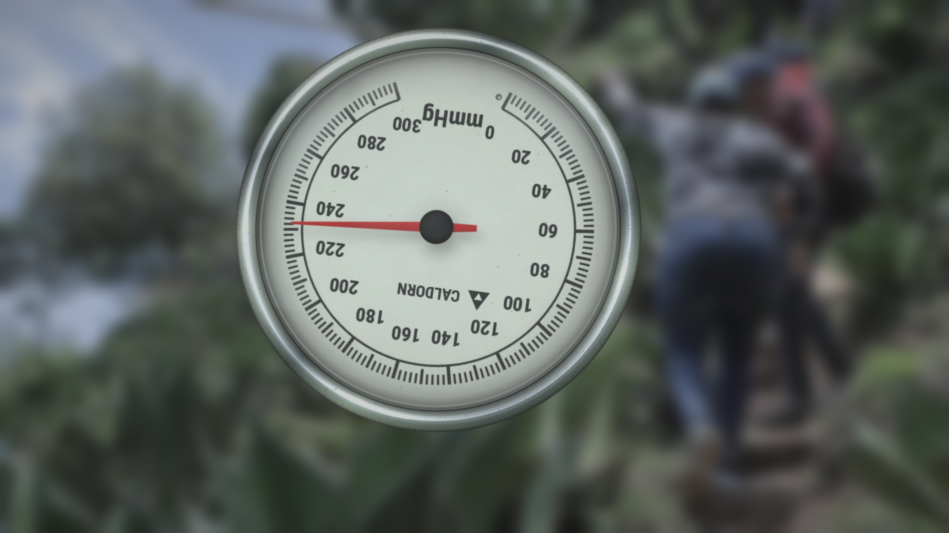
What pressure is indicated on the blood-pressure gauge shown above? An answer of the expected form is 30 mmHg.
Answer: 232 mmHg
